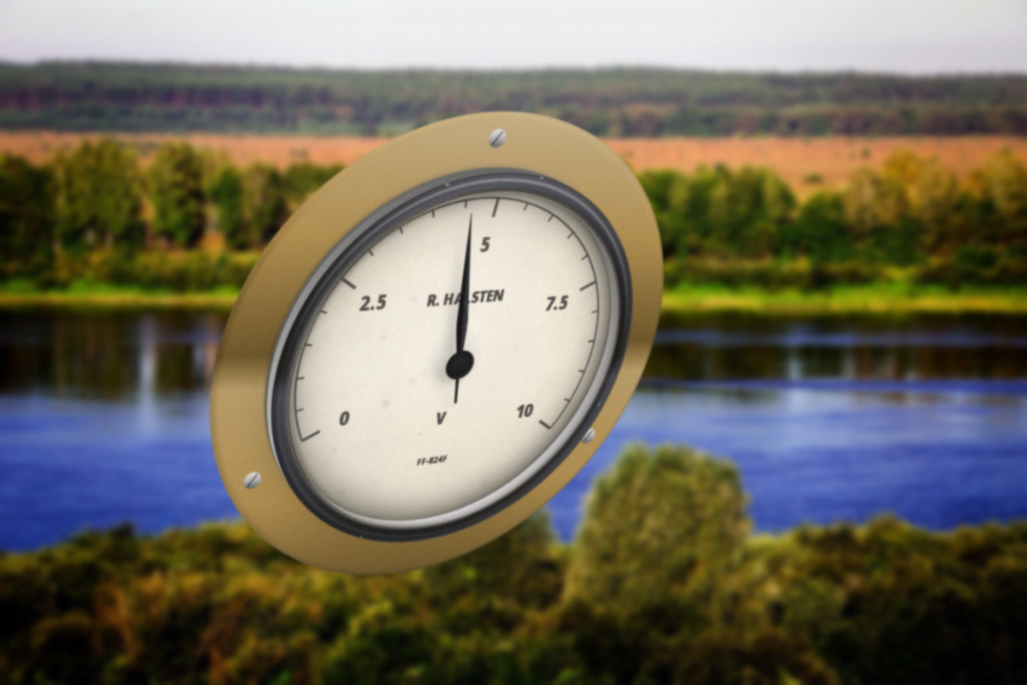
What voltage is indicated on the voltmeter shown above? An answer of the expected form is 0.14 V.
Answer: 4.5 V
